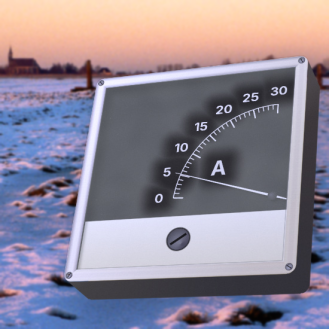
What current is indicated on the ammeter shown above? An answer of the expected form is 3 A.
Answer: 5 A
